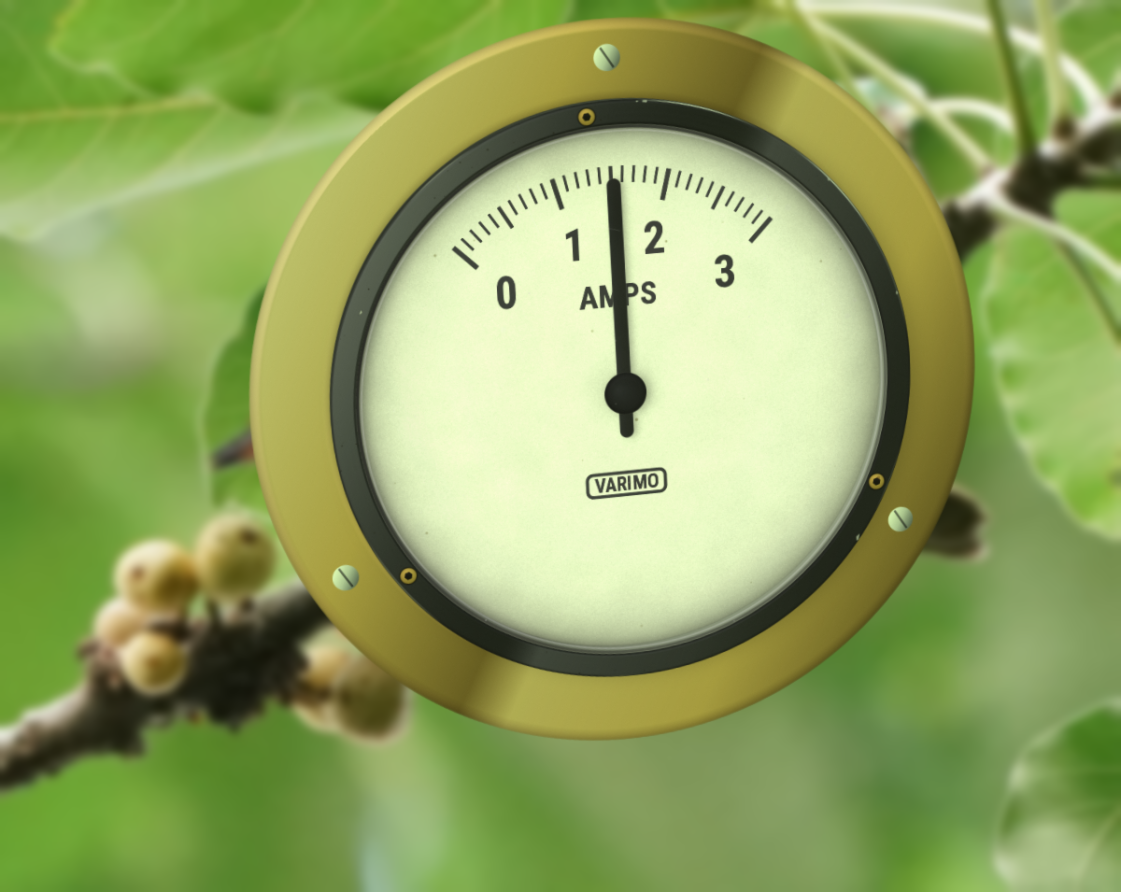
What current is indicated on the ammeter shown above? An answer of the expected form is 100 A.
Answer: 1.5 A
